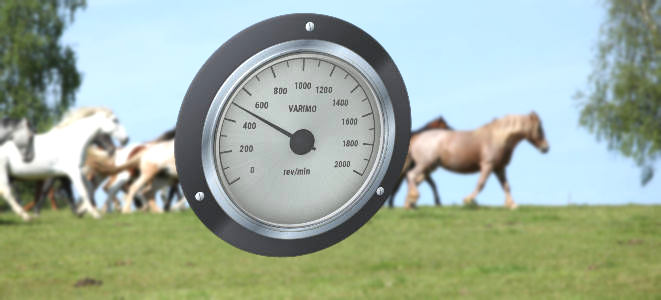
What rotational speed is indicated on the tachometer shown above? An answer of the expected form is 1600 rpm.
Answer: 500 rpm
